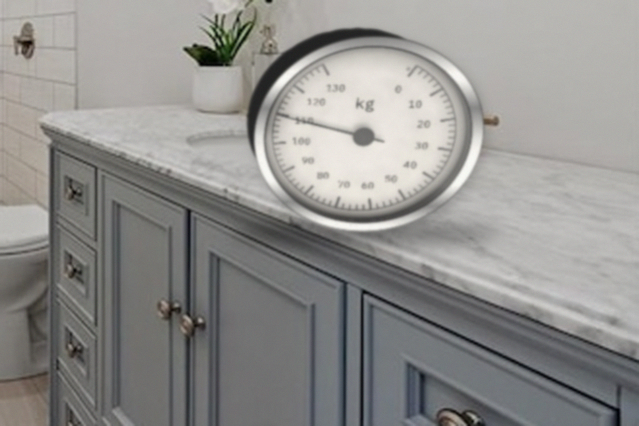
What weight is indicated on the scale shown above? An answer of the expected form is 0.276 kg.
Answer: 110 kg
